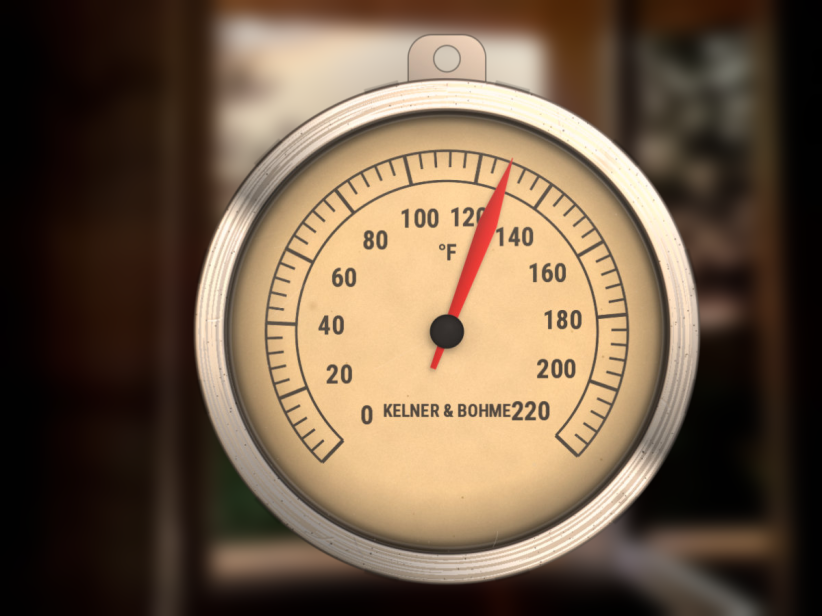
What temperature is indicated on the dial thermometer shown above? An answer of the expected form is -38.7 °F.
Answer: 128 °F
